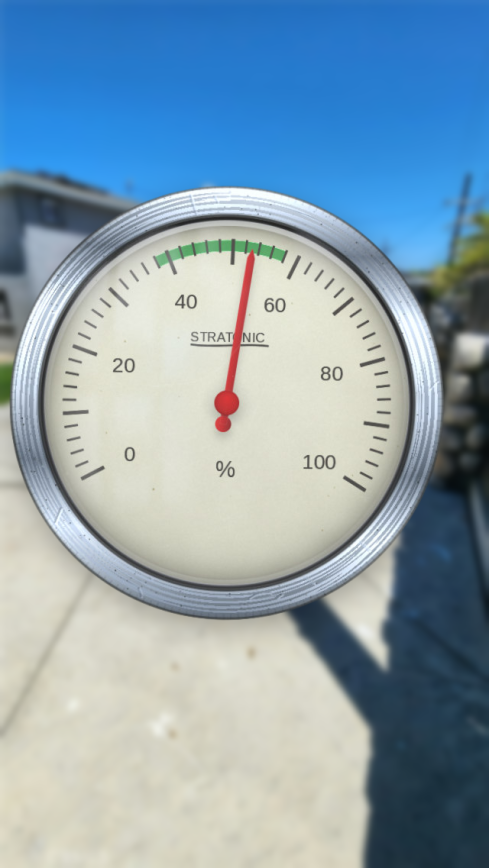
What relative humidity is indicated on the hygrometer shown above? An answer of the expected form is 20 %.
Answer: 53 %
